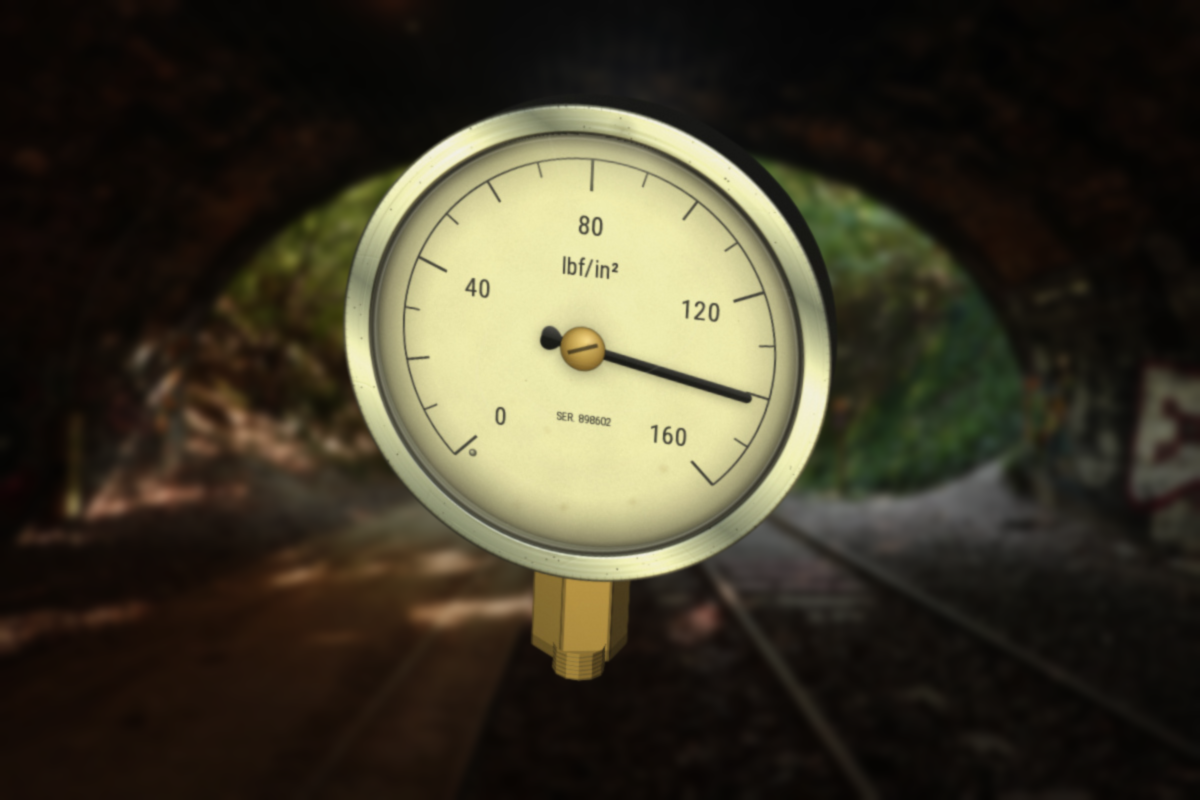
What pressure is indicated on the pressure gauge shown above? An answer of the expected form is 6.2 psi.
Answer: 140 psi
